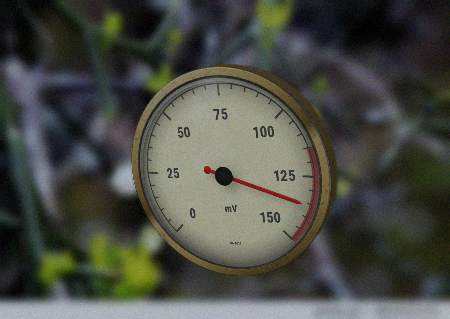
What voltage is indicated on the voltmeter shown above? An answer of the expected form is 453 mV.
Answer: 135 mV
